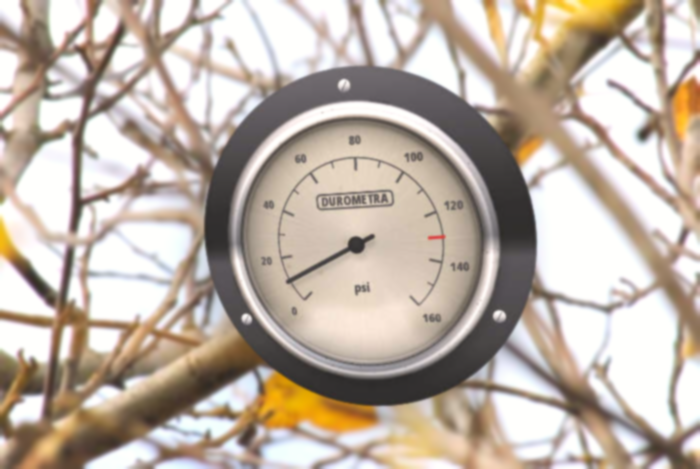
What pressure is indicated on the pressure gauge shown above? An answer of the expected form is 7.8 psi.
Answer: 10 psi
